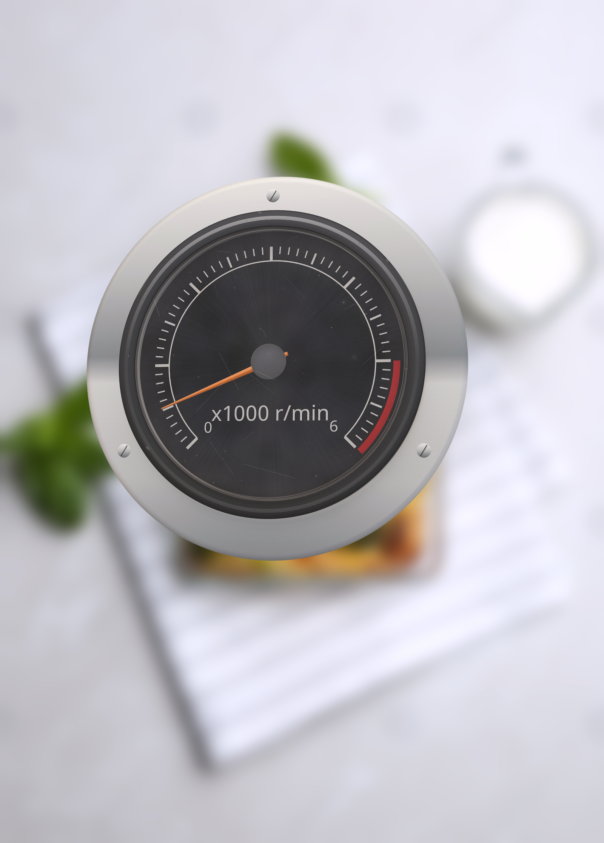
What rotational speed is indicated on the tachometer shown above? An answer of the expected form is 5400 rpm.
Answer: 500 rpm
